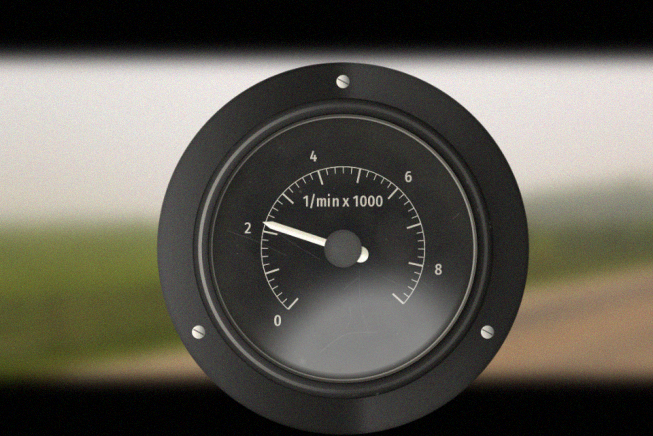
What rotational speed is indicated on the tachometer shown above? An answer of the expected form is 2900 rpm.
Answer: 2200 rpm
